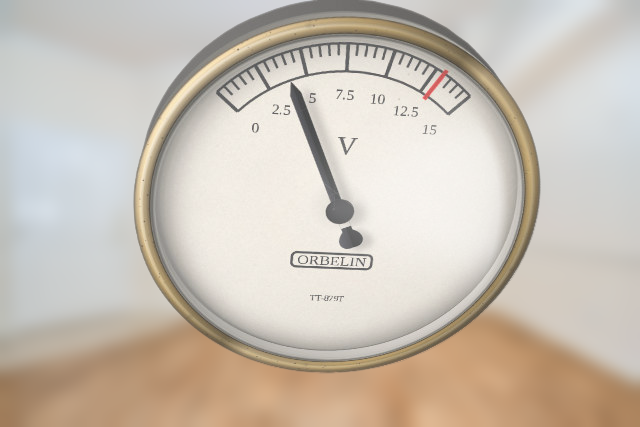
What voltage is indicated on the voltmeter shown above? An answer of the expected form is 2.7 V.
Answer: 4 V
